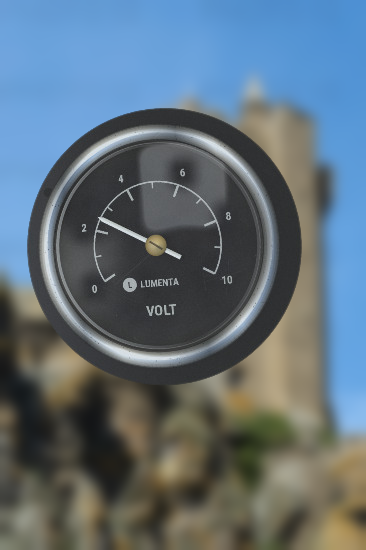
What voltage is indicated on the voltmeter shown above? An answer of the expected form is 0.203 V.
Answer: 2.5 V
